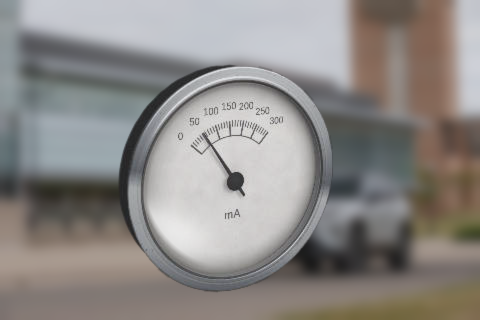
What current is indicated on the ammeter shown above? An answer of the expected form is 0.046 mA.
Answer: 50 mA
